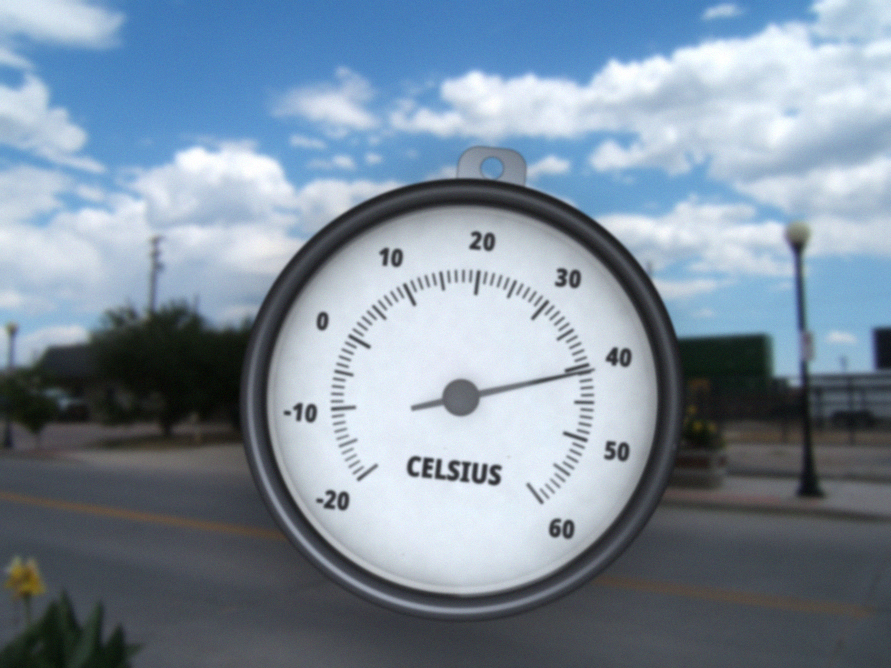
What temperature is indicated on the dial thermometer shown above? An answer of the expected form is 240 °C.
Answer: 41 °C
